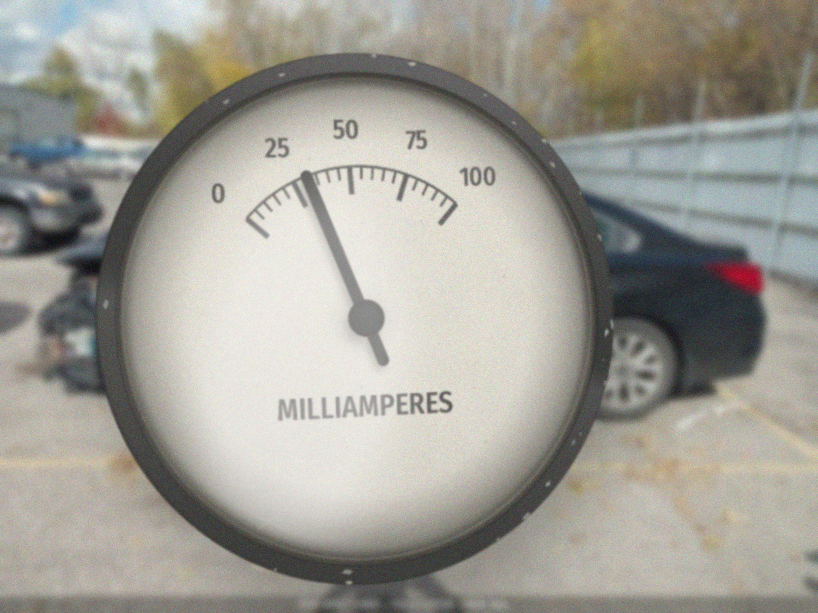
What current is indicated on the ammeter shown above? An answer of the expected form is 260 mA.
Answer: 30 mA
